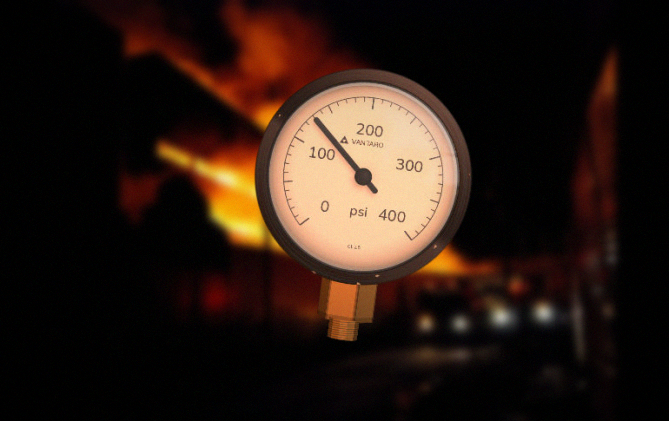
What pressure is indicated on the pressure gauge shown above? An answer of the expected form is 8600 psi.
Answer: 130 psi
